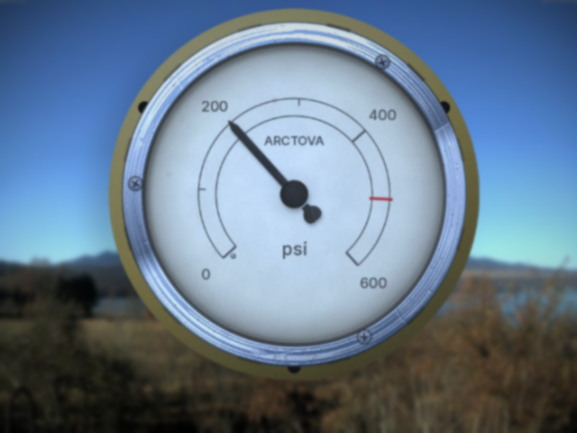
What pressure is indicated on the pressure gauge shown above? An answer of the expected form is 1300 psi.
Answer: 200 psi
